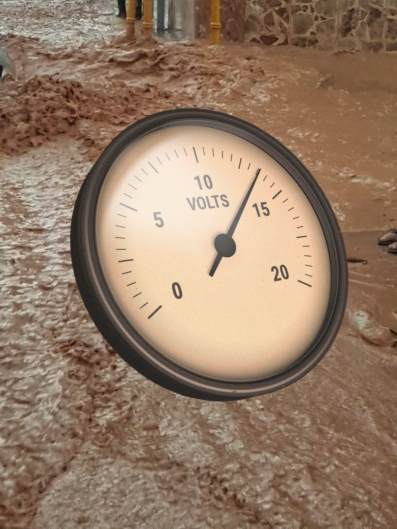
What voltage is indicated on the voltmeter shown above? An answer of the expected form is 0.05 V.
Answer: 13.5 V
